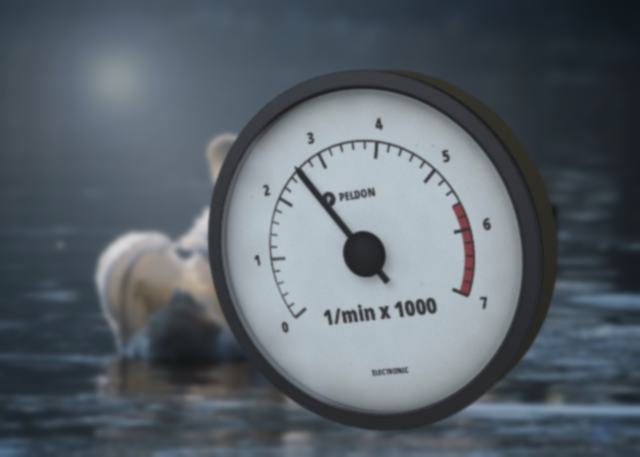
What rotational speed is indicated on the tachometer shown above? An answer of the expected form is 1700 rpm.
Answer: 2600 rpm
